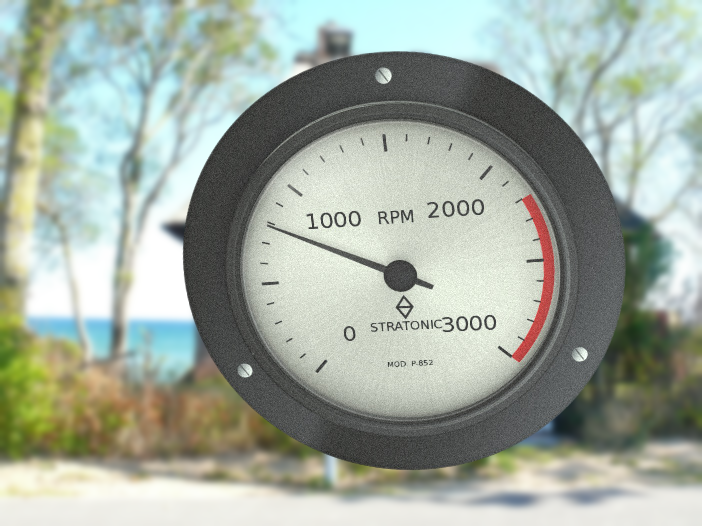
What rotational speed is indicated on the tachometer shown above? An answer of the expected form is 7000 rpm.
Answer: 800 rpm
